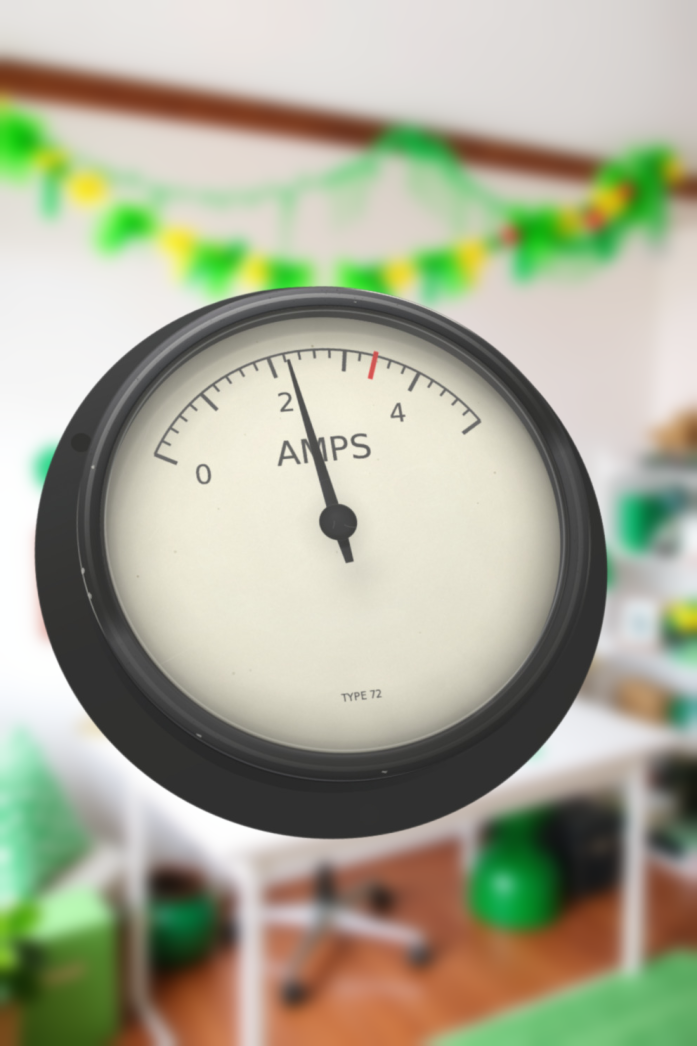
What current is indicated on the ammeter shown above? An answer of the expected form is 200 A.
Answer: 2.2 A
